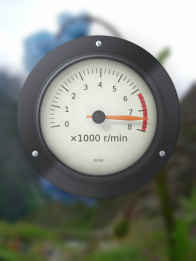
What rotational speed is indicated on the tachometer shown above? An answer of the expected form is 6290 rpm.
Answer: 7400 rpm
